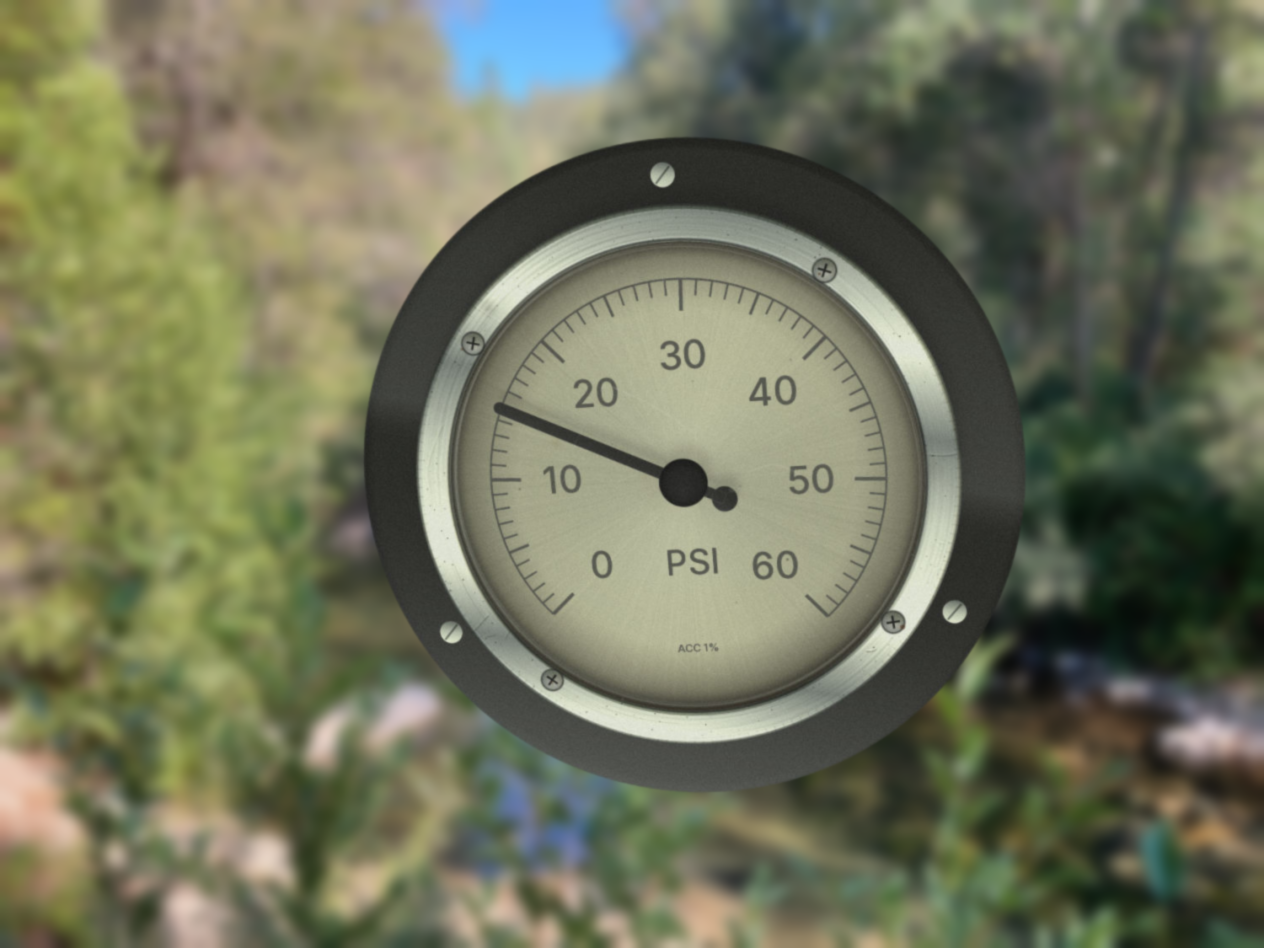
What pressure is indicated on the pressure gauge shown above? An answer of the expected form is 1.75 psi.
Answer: 15 psi
